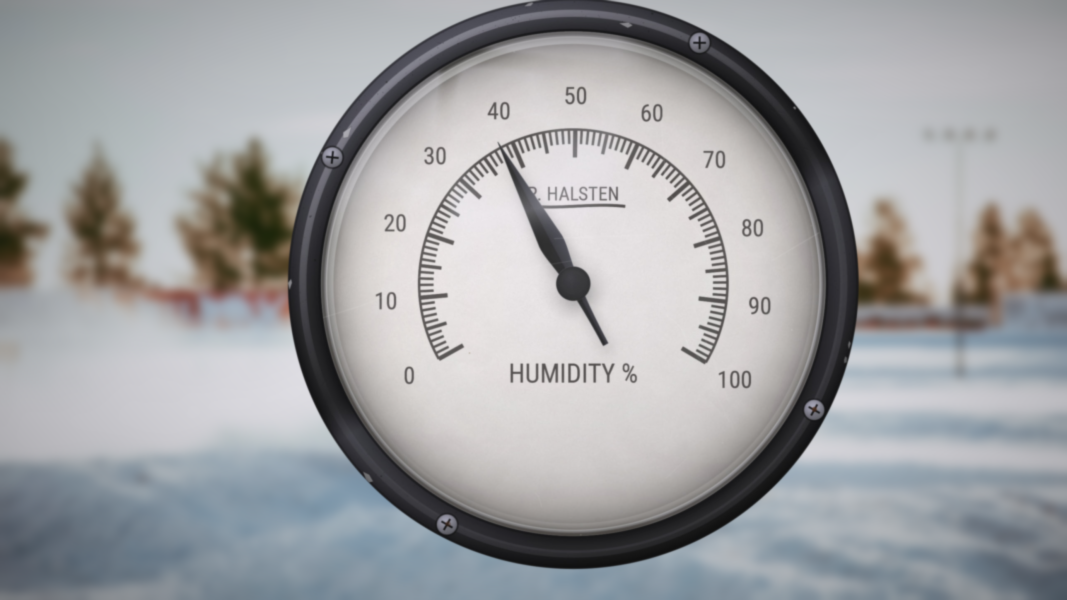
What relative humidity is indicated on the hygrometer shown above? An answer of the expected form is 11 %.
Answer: 38 %
